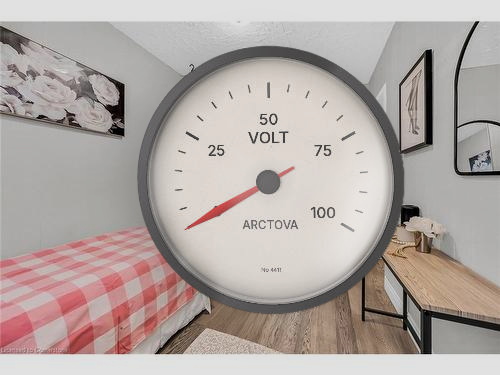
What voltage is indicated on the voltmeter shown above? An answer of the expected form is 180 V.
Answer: 0 V
